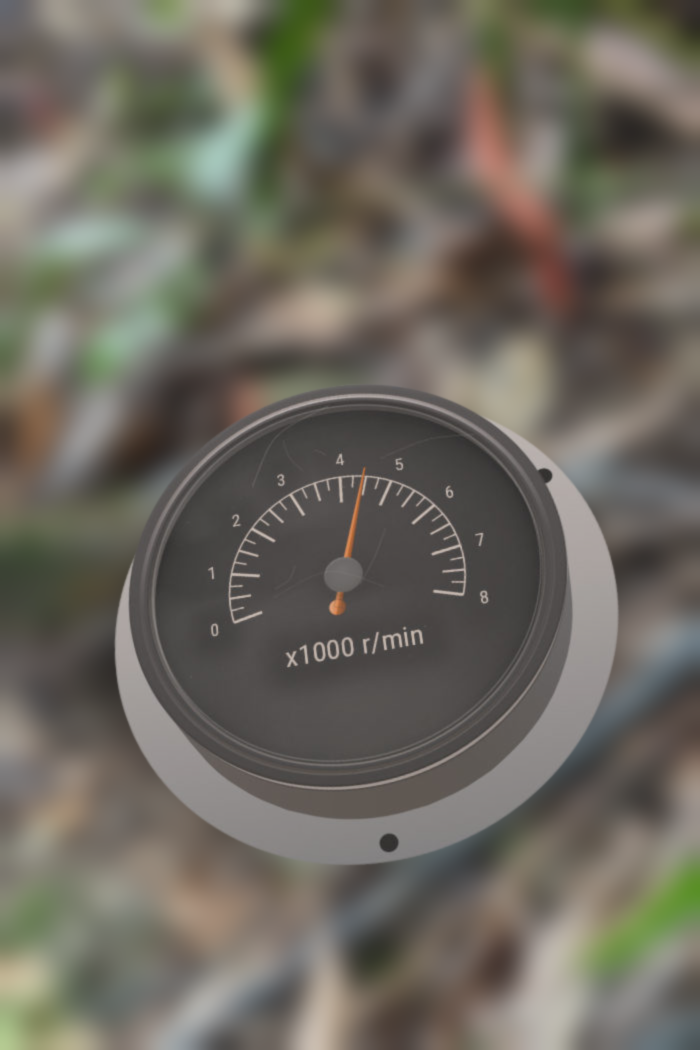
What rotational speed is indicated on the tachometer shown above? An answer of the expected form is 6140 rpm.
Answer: 4500 rpm
